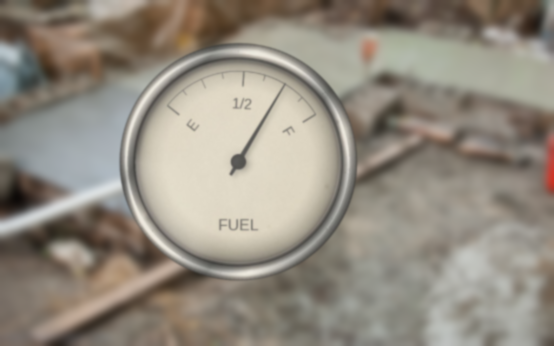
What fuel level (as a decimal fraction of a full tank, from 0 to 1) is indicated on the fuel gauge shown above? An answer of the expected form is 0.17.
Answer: 0.75
